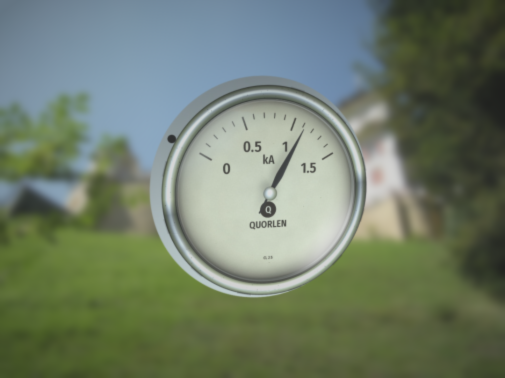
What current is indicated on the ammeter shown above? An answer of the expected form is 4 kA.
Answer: 1.1 kA
